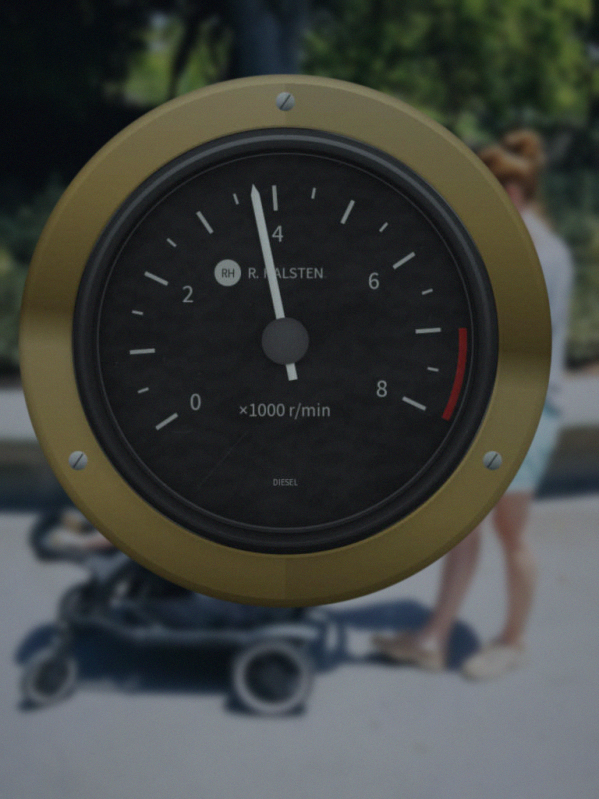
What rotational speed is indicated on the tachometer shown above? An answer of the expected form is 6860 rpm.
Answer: 3750 rpm
